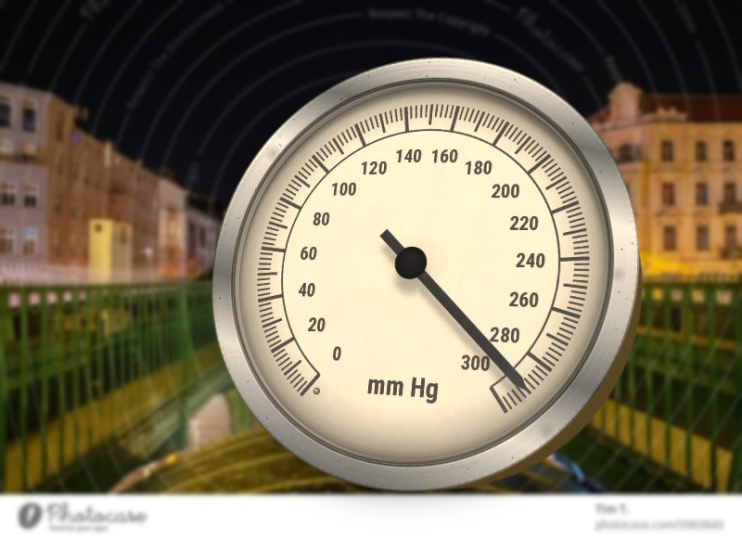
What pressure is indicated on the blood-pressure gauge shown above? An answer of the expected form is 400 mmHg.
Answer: 290 mmHg
